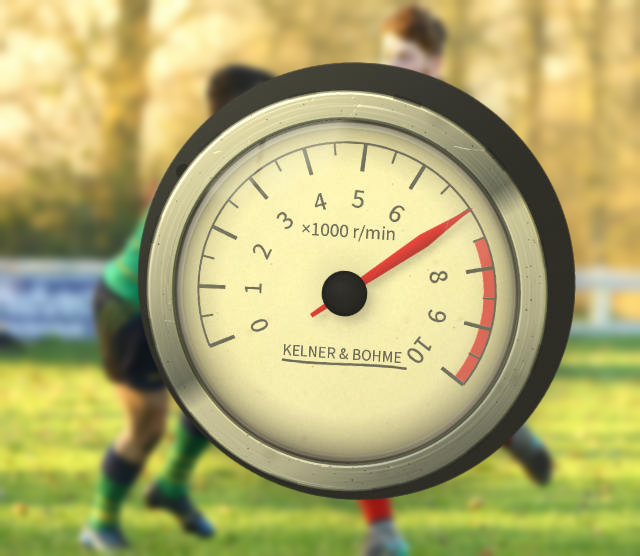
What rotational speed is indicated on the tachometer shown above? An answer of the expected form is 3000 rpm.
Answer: 7000 rpm
